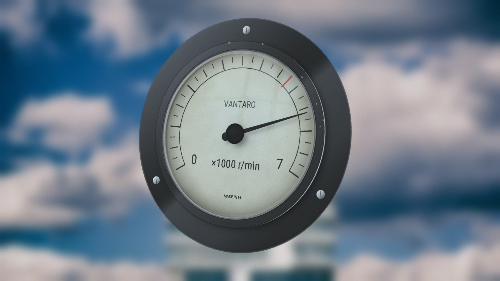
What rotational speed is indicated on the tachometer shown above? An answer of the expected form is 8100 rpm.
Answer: 5625 rpm
